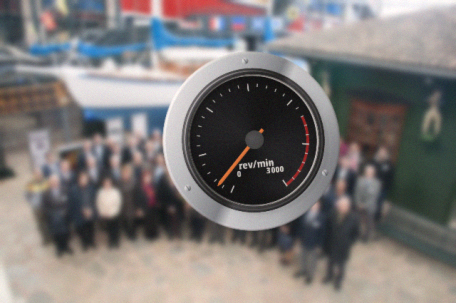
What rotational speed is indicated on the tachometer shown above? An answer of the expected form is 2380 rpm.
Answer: 150 rpm
